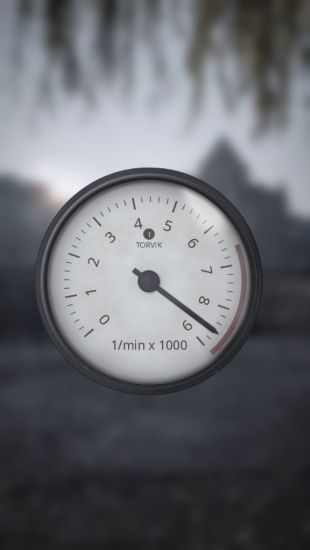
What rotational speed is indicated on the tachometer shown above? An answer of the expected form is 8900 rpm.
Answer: 8600 rpm
